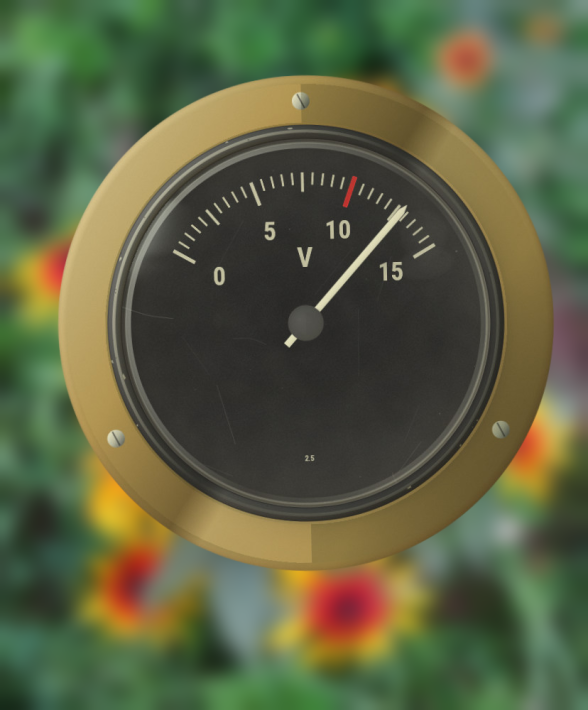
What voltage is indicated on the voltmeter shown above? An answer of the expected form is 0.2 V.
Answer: 12.75 V
